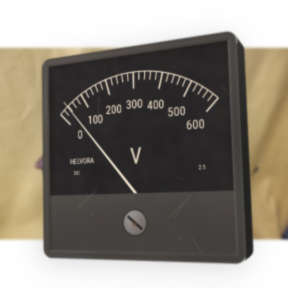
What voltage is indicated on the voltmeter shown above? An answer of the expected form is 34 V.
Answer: 40 V
